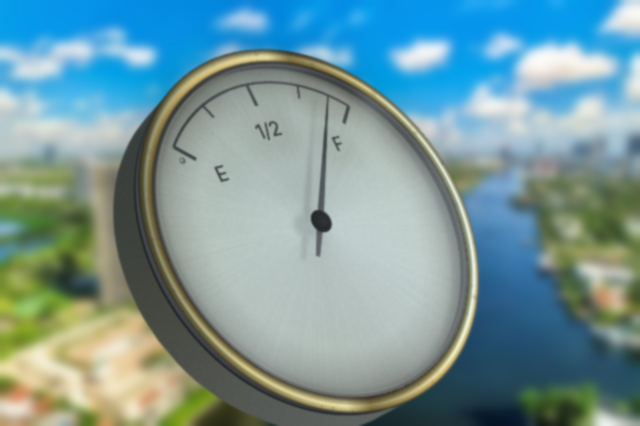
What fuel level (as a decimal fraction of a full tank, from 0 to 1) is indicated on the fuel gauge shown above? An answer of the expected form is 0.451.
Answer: 0.875
